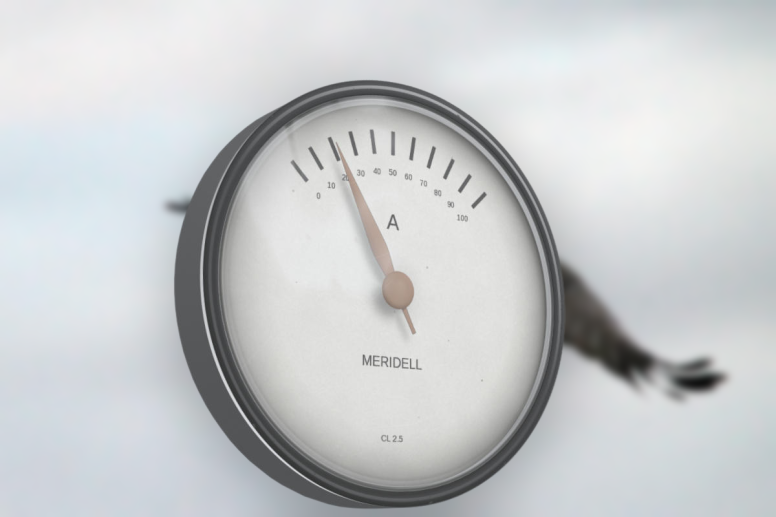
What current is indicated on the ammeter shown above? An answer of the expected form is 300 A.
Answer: 20 A
